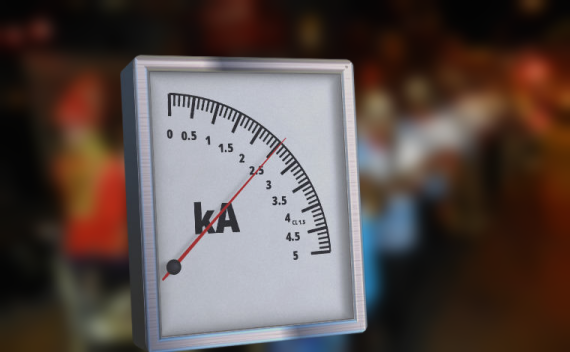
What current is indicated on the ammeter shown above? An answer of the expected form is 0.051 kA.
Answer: 2.5 kA
